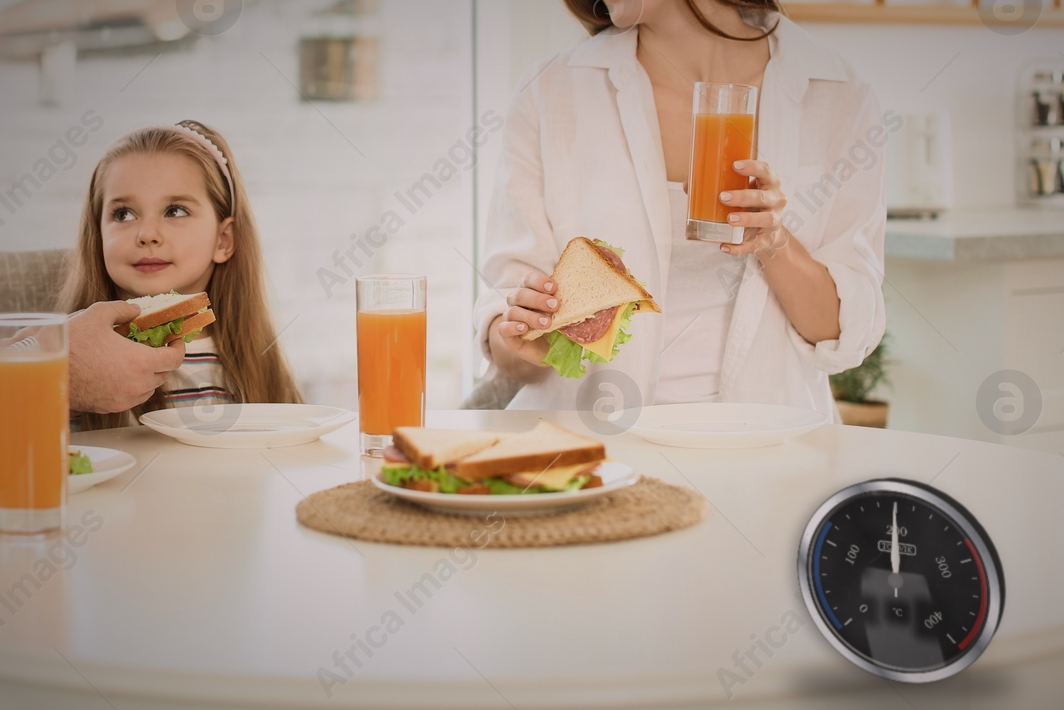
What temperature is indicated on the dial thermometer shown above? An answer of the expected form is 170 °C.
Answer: 200 °C
